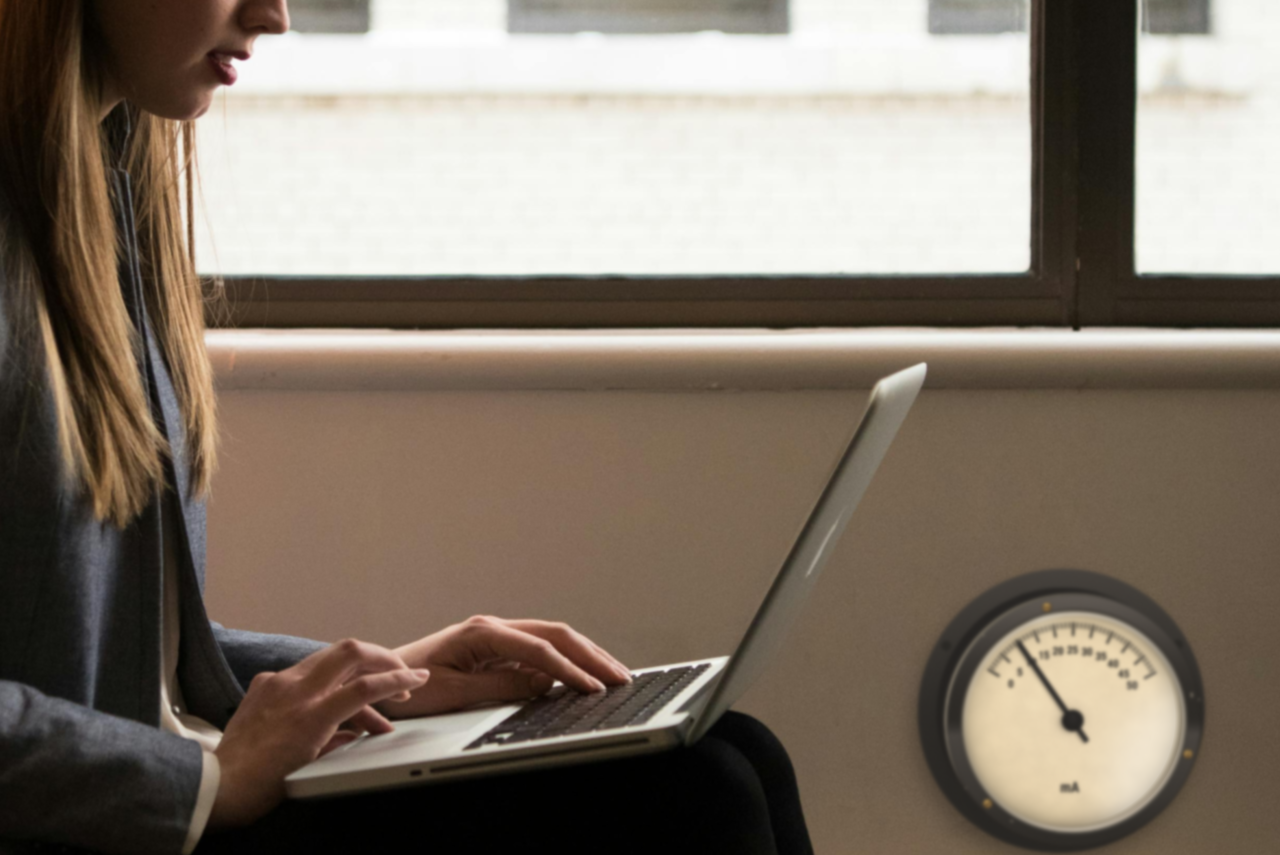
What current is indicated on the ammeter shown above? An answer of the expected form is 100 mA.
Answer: 10 mA
